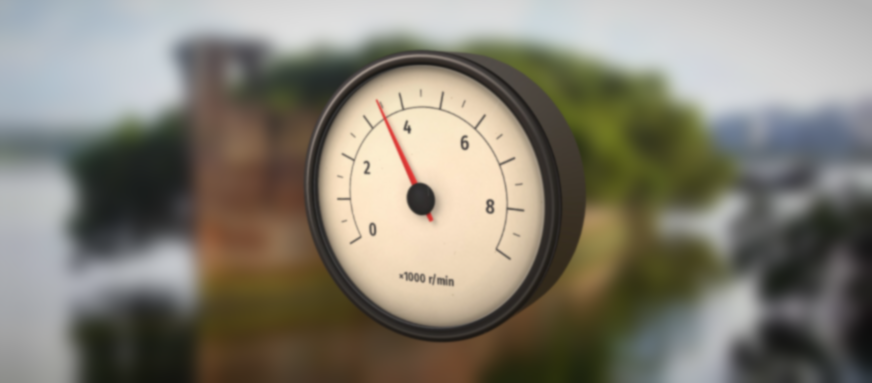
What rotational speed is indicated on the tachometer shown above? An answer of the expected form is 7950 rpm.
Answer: 3500 rpm
